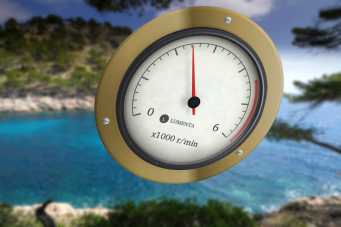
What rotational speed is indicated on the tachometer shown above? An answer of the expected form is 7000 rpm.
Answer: 2400 rpm
